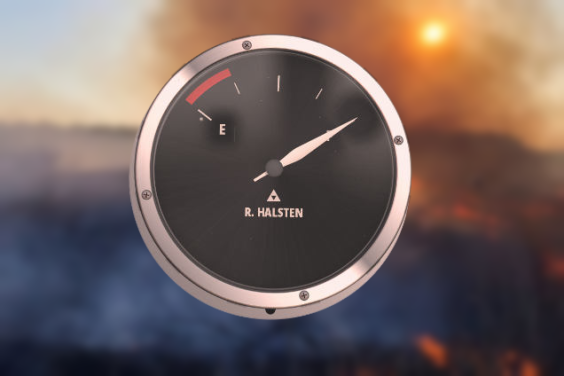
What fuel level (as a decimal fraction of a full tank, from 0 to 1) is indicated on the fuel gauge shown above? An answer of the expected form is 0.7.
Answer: 1
